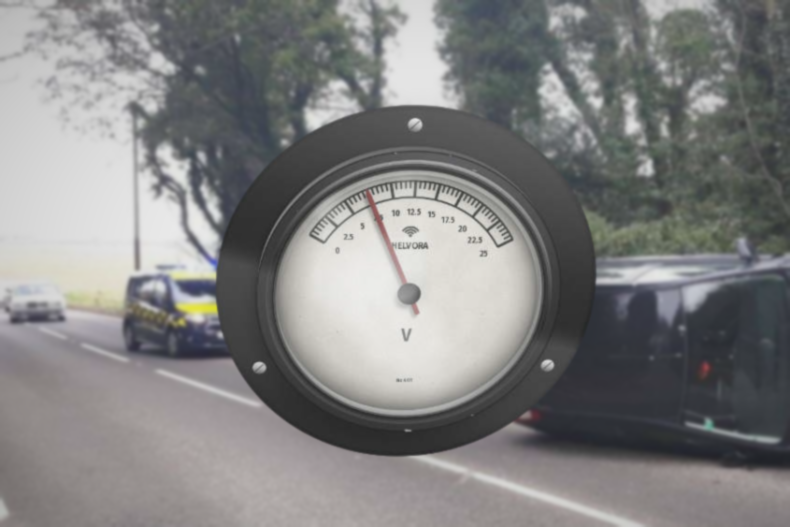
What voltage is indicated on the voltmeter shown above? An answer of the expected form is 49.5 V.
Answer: 7.5 V
